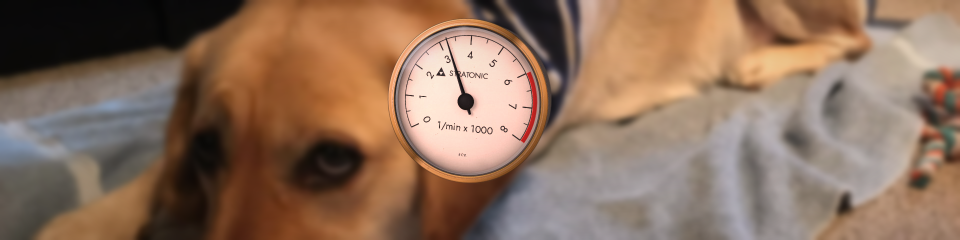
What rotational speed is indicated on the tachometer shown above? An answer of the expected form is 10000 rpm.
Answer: 3250 rpm
